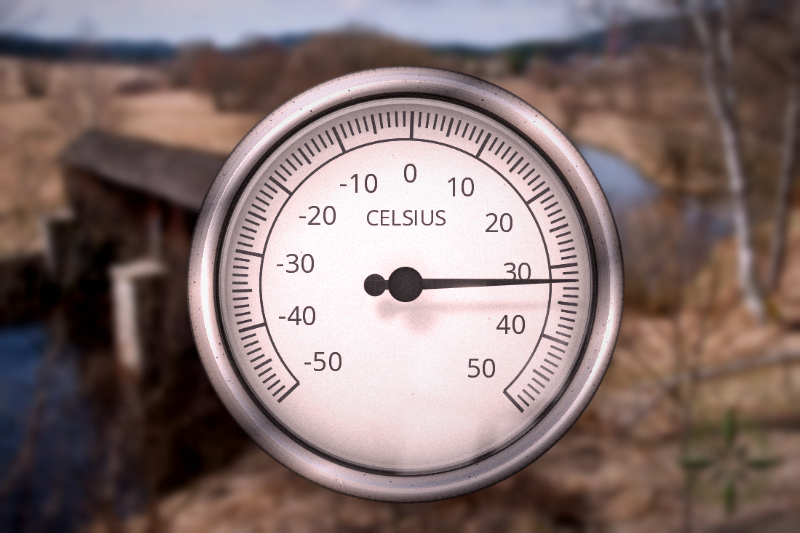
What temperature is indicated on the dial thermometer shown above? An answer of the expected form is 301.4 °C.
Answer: 32 °C
